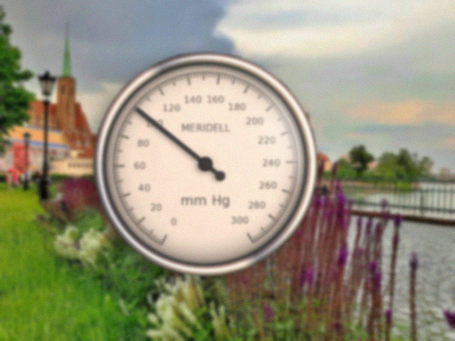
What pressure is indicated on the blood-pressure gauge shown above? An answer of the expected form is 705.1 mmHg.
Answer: 100 mmHg
